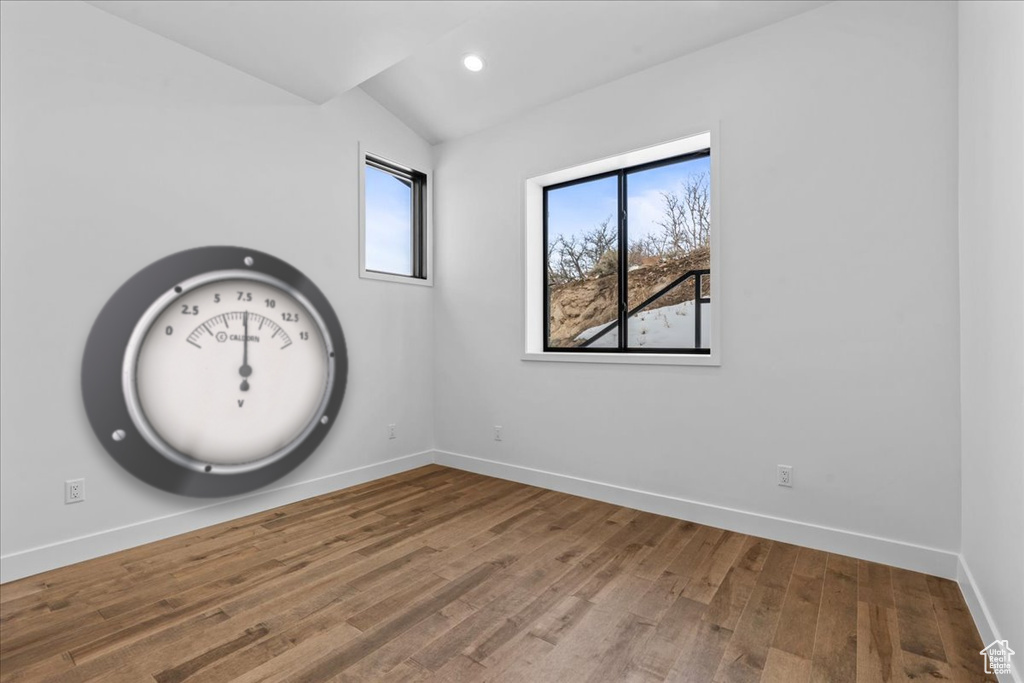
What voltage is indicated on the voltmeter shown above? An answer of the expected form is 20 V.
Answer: 7.5 V
